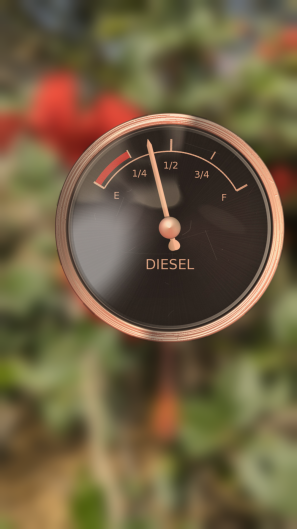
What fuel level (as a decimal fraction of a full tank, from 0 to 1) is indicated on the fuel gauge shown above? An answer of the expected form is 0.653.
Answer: 0.375
